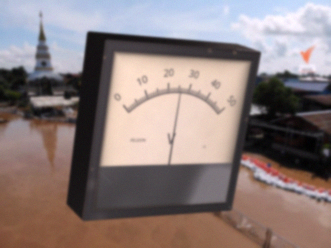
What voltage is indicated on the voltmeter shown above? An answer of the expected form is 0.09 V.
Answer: 25 V
